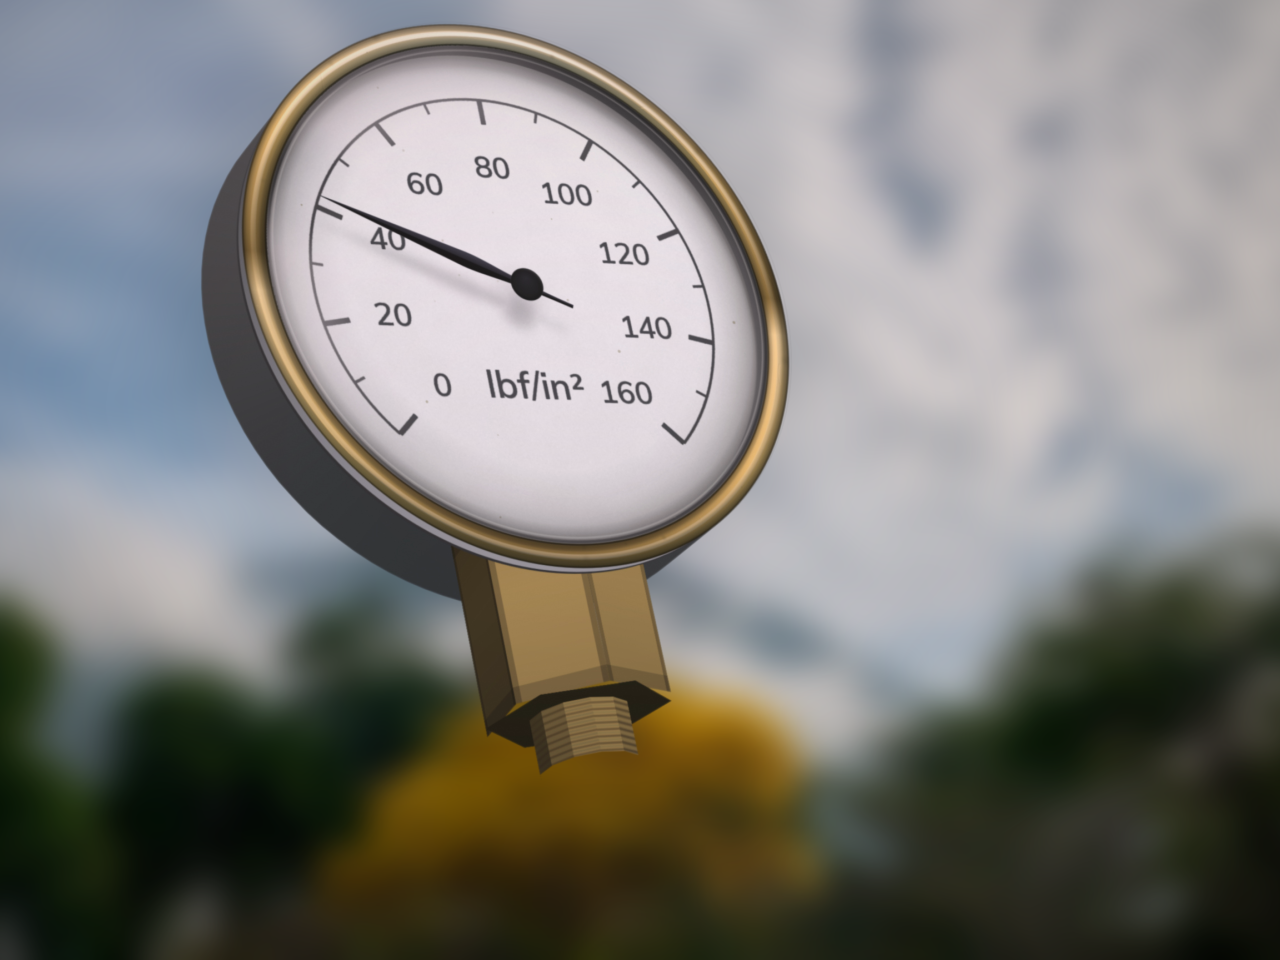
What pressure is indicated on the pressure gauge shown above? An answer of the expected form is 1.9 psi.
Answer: 40 psi
